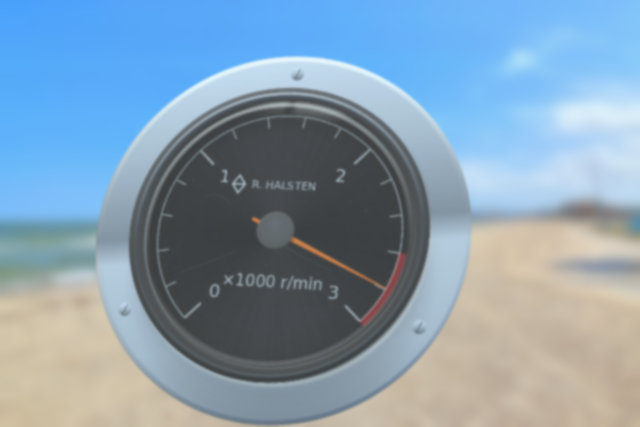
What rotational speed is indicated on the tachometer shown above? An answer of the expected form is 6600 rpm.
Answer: 2800 rpm
